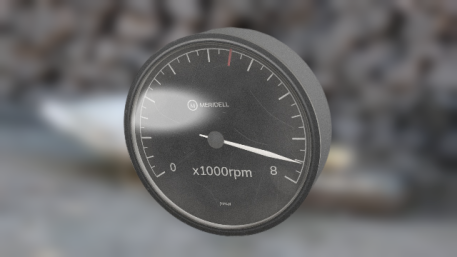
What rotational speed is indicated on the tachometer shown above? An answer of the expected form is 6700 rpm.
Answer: 7500 rpm
